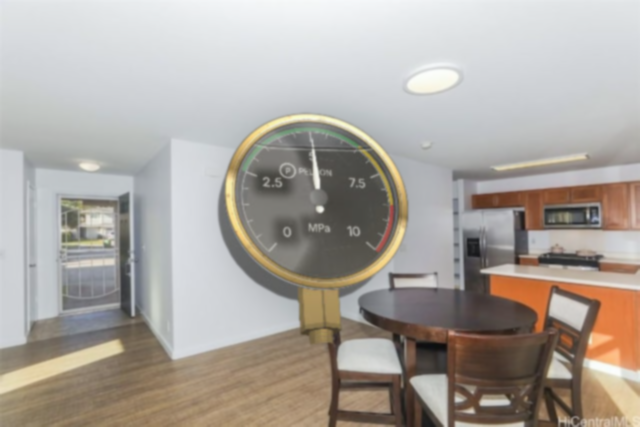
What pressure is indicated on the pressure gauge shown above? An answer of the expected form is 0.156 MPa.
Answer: 5 MPa
